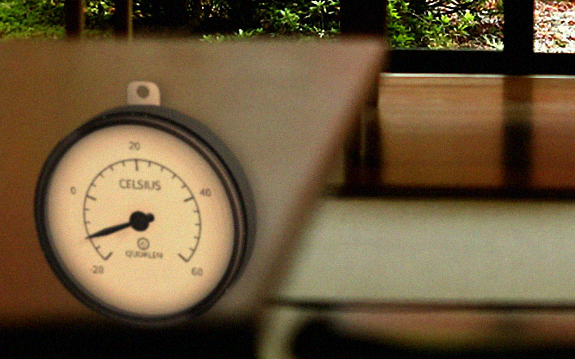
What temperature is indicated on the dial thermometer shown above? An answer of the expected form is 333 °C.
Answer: -12 °C
